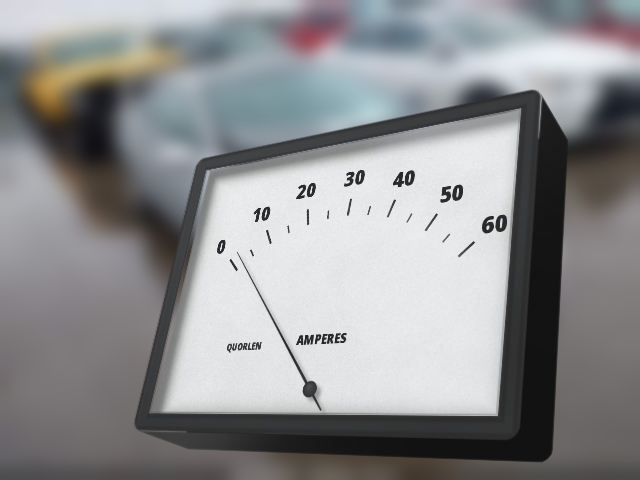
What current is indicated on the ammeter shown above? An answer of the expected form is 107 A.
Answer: 2.5 A
